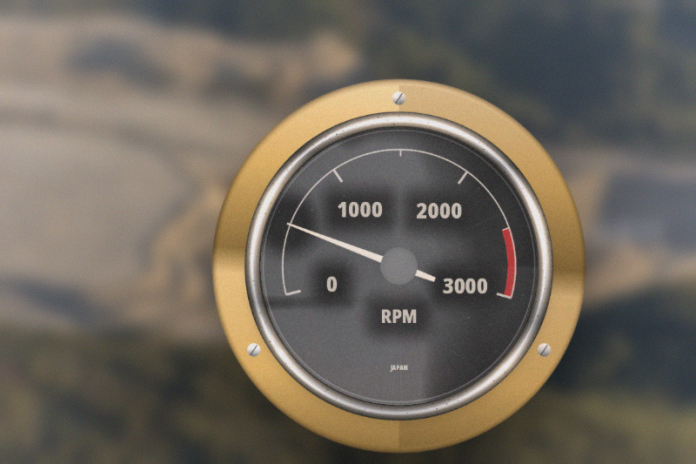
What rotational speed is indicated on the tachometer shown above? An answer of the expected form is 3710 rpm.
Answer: 500 rpm
